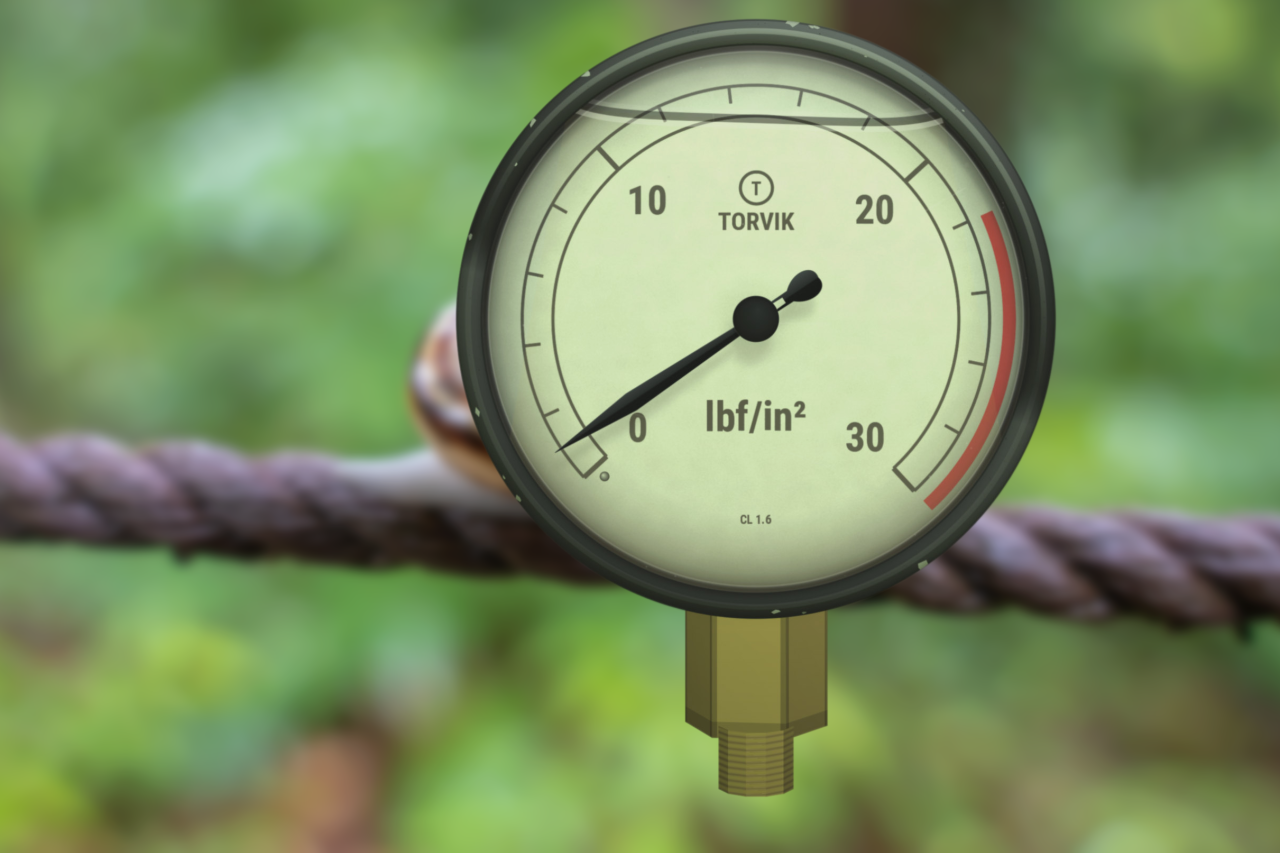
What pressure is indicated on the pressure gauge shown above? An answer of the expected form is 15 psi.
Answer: 1 psi
